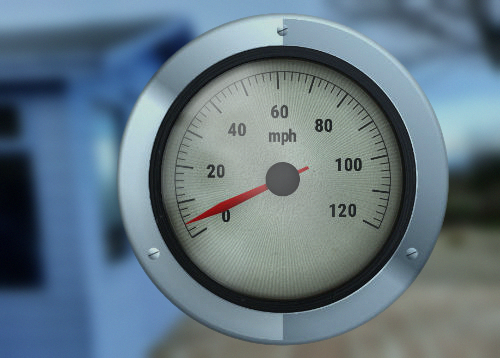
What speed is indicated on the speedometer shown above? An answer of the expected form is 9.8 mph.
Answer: 4 mph
